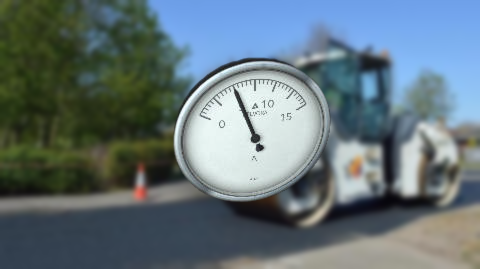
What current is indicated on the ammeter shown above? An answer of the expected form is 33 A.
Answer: 5 A
